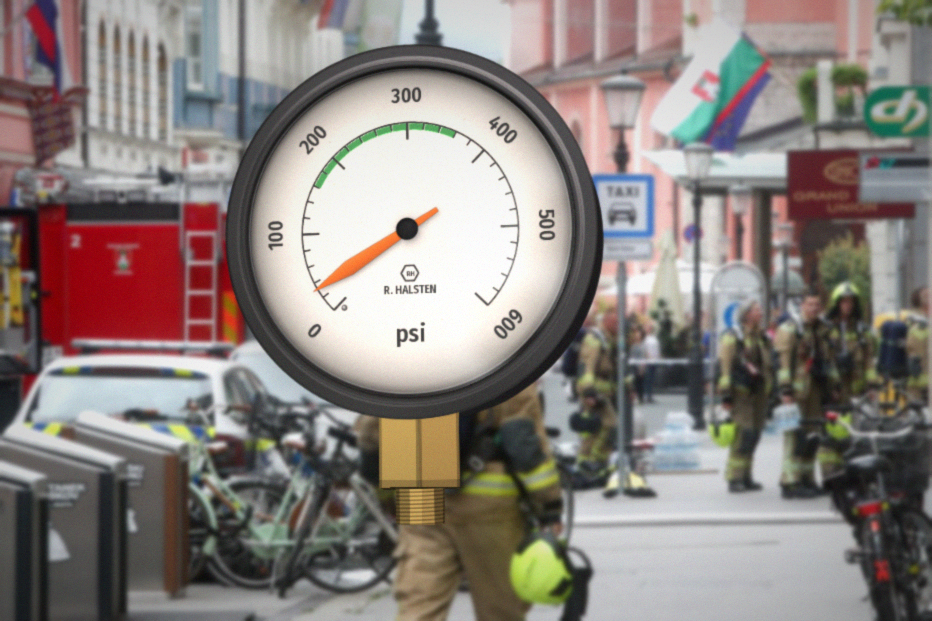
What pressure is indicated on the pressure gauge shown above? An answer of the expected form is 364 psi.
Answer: 30 psi
